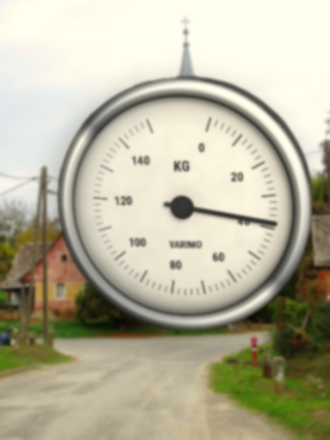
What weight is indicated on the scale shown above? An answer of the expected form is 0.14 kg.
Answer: 38 kg
